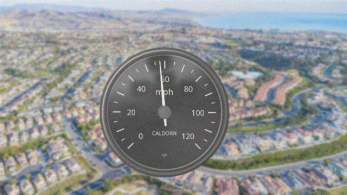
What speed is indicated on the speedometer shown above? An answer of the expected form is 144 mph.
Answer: 57.5 mph
